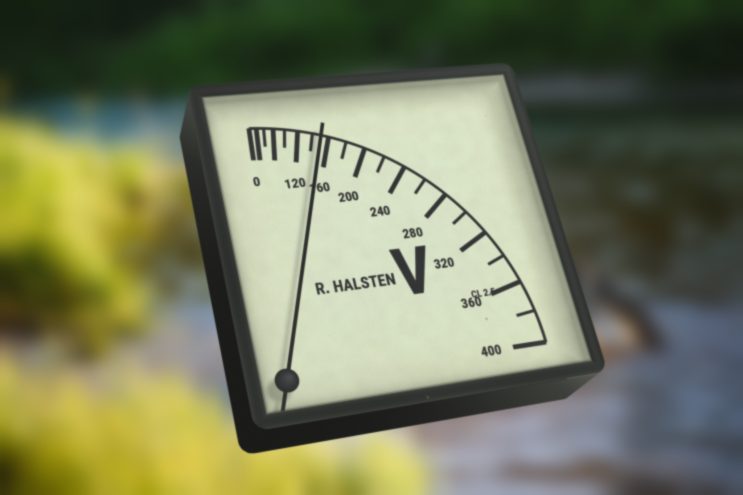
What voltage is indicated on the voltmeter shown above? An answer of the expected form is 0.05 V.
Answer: 150 V
